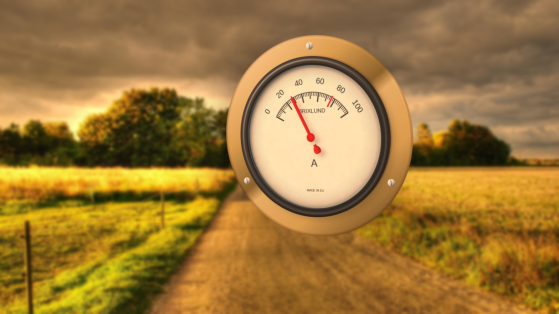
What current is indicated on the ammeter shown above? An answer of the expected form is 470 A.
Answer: 30 A
